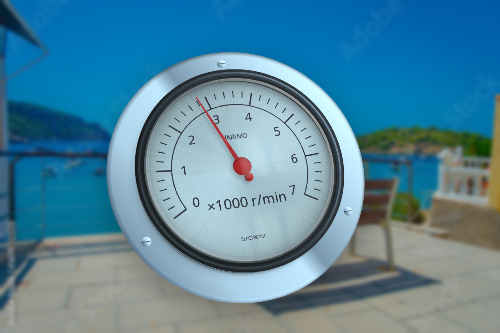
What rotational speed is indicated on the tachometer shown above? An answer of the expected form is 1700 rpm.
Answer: 2800 rpm
